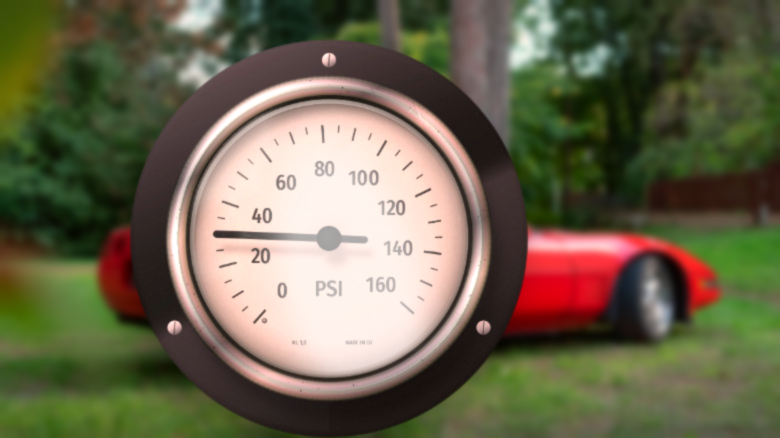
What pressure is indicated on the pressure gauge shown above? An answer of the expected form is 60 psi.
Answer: 30 psi
